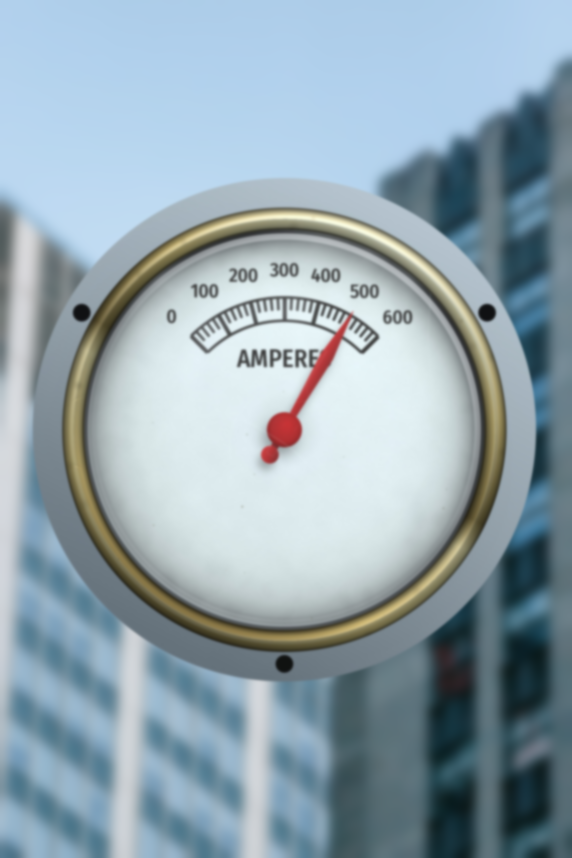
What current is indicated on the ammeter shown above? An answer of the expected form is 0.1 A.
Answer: 500 A
